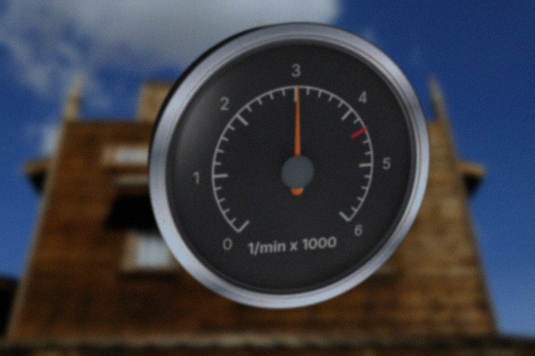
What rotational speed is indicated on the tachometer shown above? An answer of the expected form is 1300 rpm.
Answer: 3000 rpm
